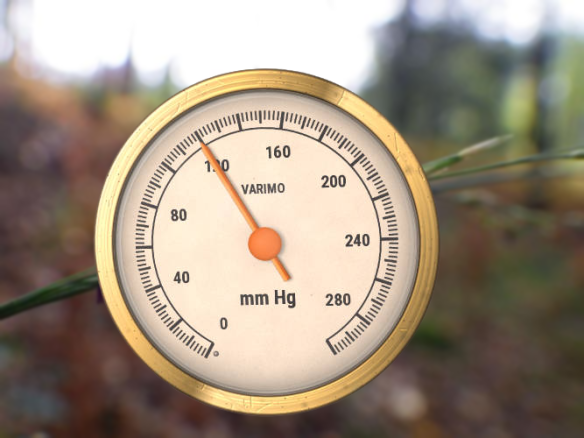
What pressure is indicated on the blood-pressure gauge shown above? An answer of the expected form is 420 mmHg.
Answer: 120 mmHg
